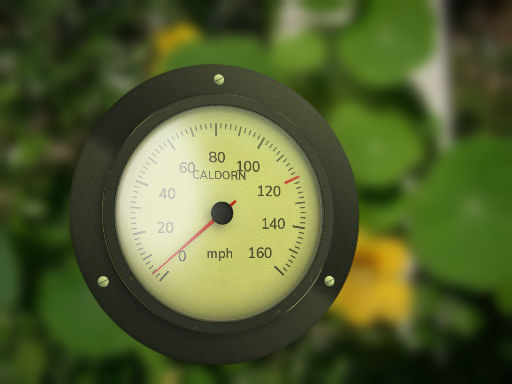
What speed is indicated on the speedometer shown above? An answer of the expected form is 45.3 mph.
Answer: 4 mph
